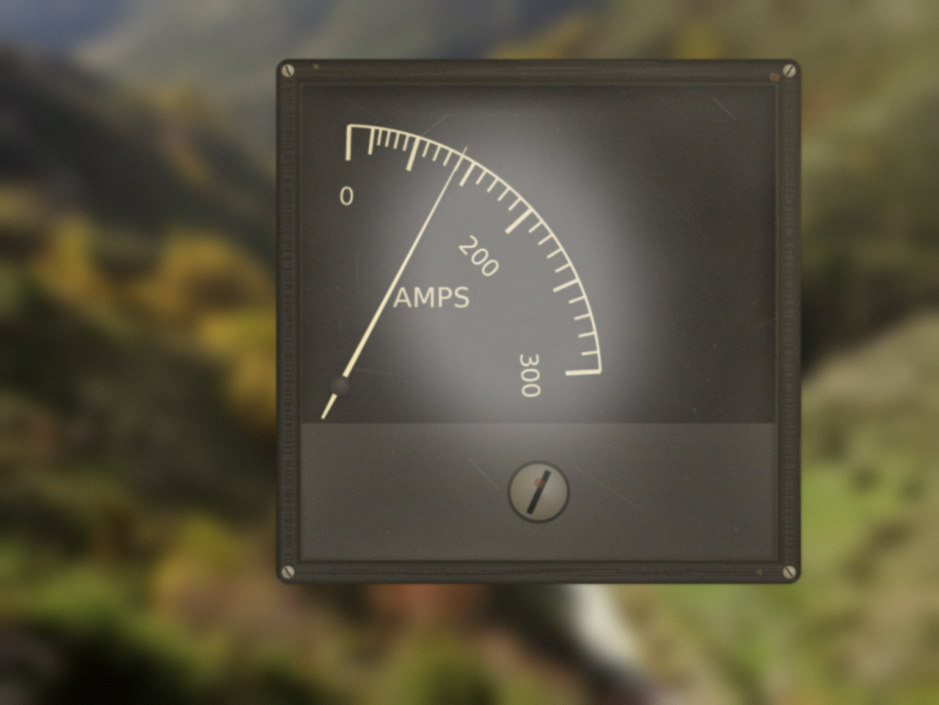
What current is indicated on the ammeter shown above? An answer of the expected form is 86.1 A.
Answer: 140 A
